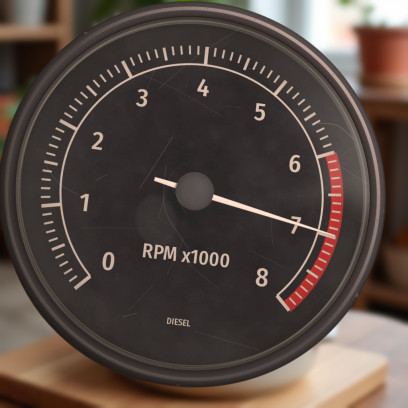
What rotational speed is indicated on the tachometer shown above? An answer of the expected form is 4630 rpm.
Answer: 7000 rpm
